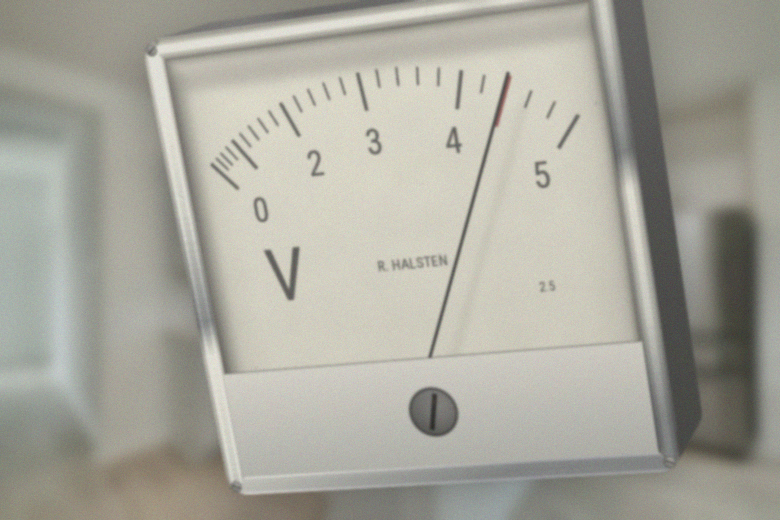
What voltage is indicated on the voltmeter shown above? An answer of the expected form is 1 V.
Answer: 4.4 V
